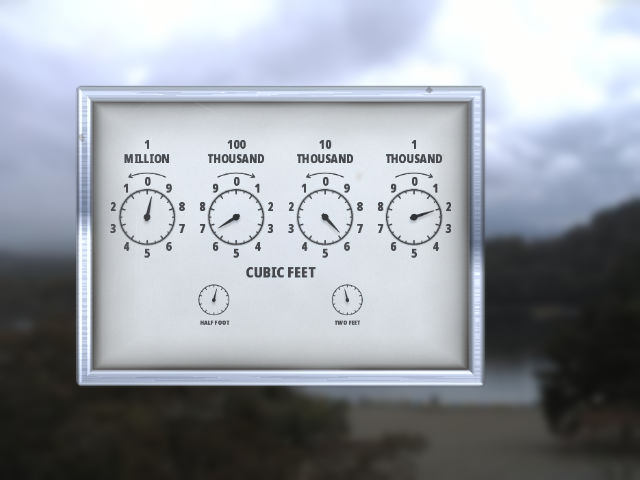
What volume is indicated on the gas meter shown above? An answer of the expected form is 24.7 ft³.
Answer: 966200 ft³
